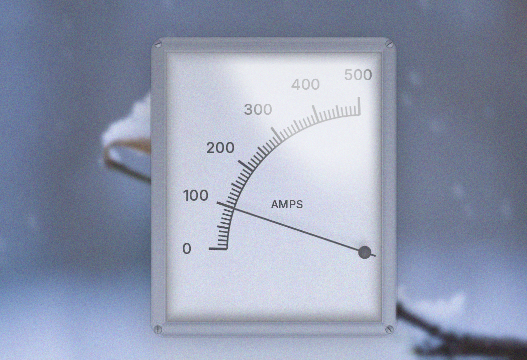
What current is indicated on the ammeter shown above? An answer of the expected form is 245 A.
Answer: 100 A
